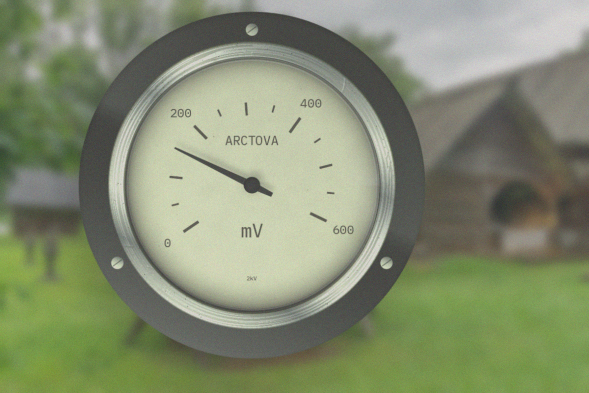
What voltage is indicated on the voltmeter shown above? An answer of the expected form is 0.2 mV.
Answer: 150 mV
